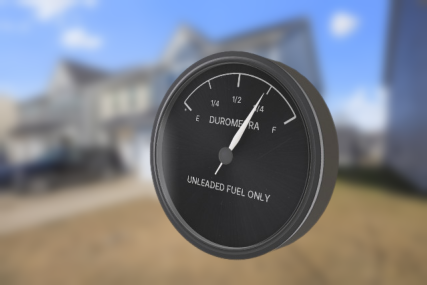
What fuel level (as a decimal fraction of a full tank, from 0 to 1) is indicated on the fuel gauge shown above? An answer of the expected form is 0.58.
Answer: 0.75
